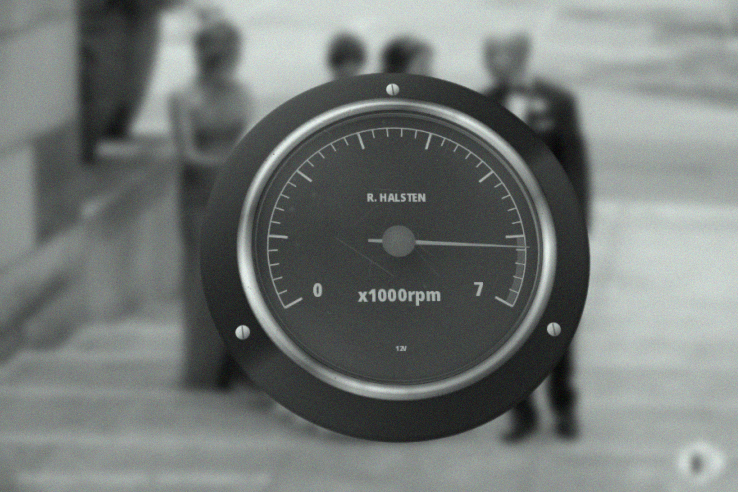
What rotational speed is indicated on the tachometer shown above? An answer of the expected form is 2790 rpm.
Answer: 6200 rpm
